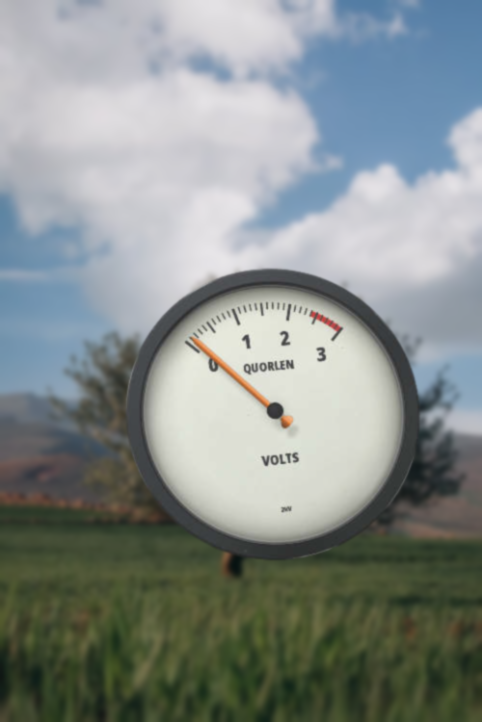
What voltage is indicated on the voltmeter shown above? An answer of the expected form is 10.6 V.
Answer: 0.1 V
